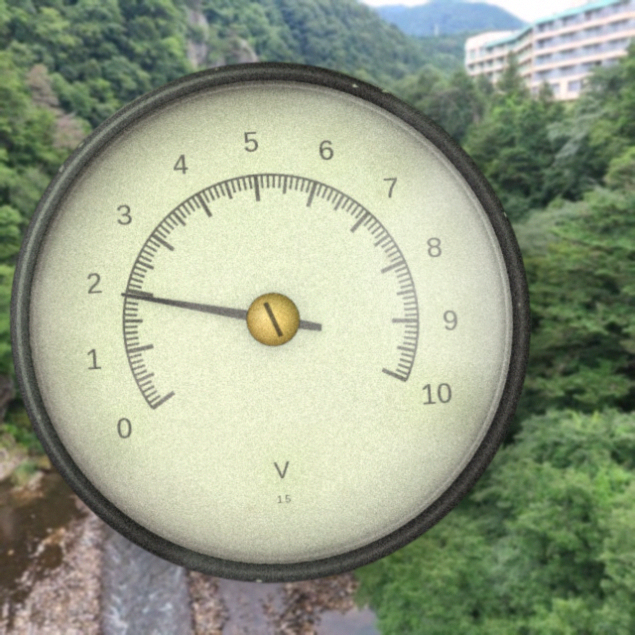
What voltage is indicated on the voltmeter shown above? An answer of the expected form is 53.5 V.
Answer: 1.9 V
